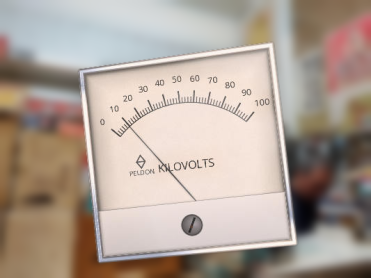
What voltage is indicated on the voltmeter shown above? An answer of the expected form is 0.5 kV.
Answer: 10 kV
